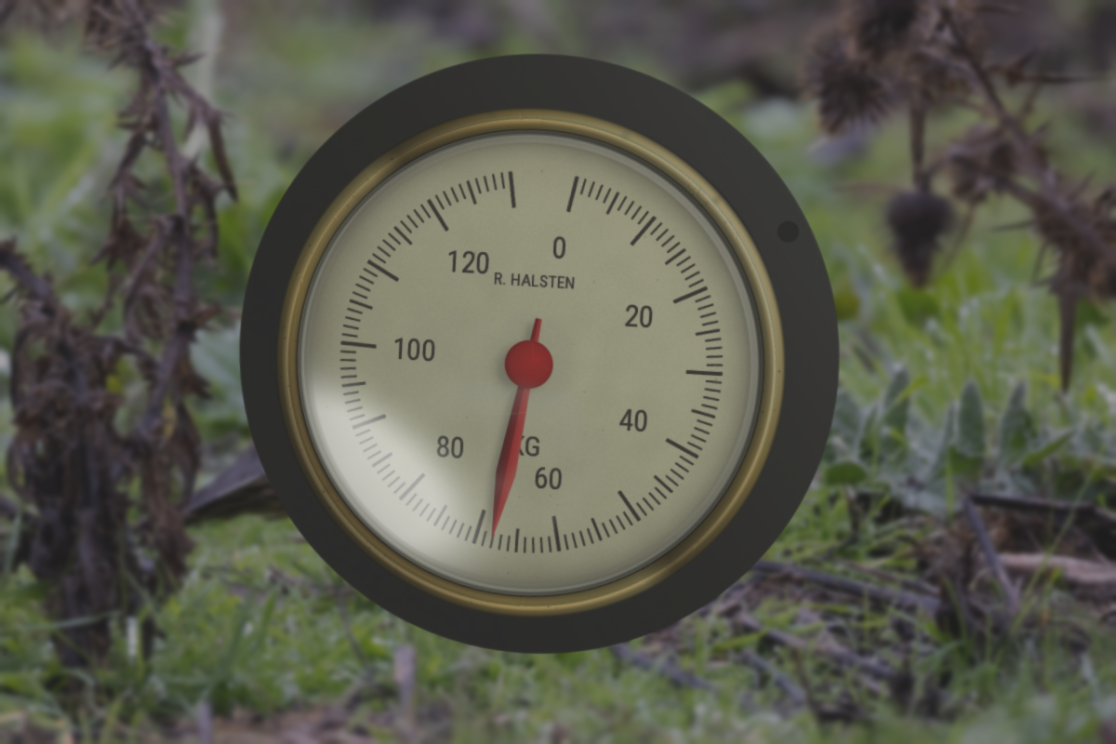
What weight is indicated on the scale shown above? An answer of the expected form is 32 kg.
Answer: 68 kg
